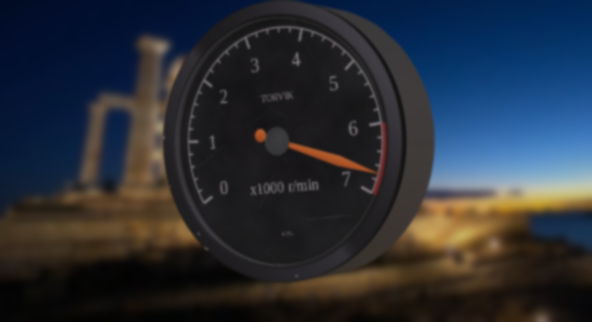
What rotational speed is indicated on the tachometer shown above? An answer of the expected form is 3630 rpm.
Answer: 6700 rpm
